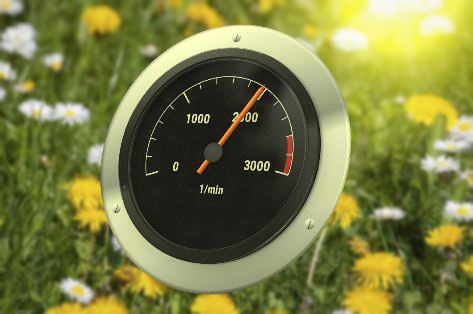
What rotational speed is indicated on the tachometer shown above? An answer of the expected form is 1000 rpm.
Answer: 2000 rpm
